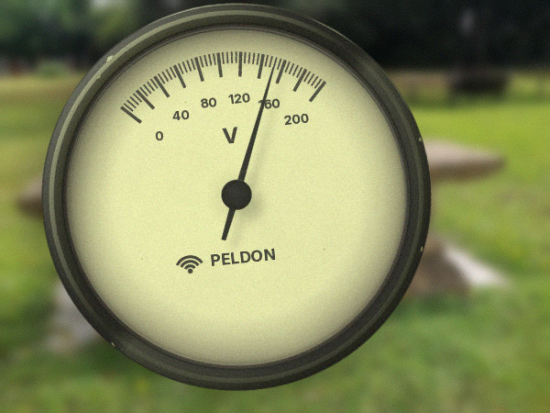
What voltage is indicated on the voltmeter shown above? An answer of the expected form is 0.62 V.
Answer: 152 V
